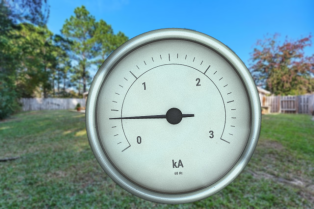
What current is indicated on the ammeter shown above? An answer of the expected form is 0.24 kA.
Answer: 0.4 kA
